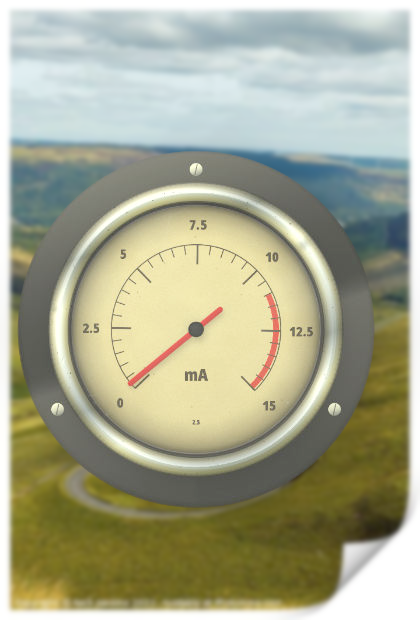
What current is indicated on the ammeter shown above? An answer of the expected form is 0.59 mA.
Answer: 0.25 mA
